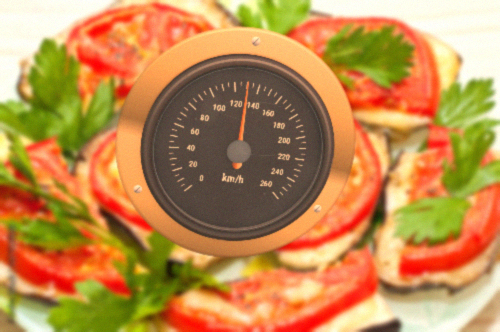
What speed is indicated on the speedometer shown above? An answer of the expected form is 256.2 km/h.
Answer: 130 km/h
